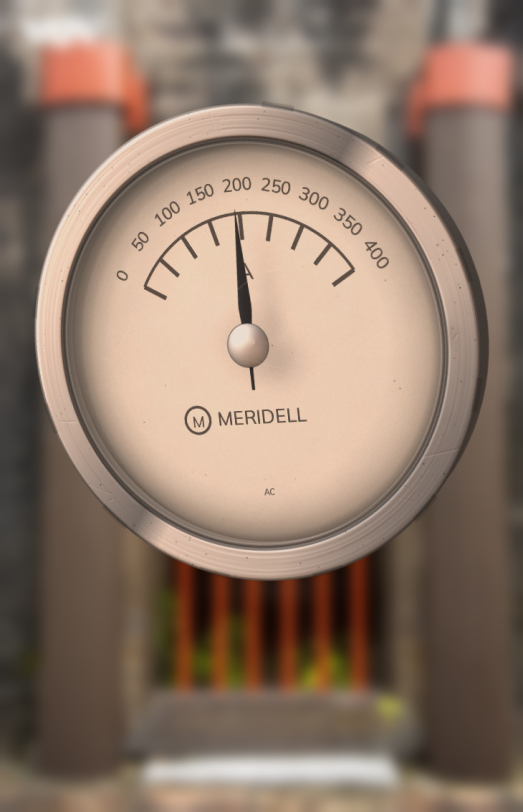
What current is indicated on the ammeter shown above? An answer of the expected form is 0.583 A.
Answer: 200 A
